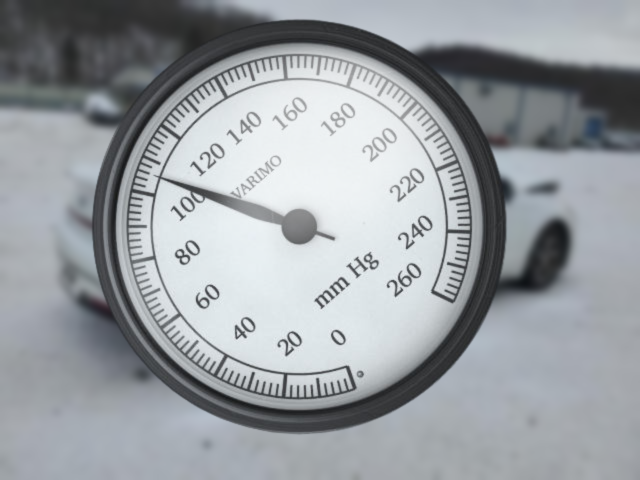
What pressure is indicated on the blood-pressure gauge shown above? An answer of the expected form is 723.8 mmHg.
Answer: 106 mmHg
